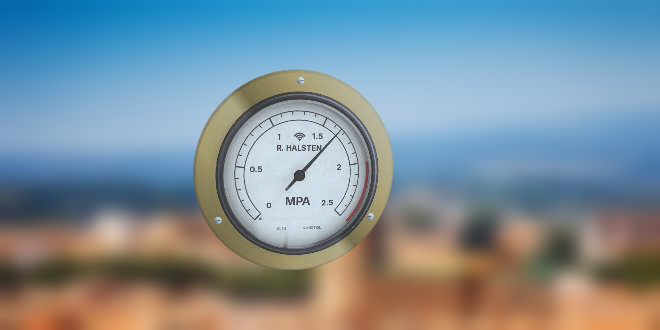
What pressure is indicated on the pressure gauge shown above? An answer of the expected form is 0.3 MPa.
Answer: 1.65 MPa
